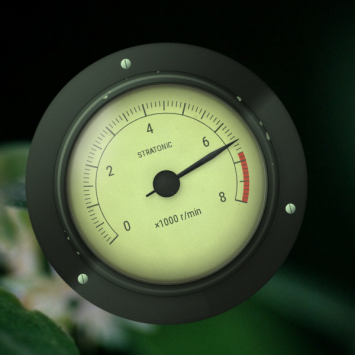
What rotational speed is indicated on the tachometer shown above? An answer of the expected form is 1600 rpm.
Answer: 6500 rpm
